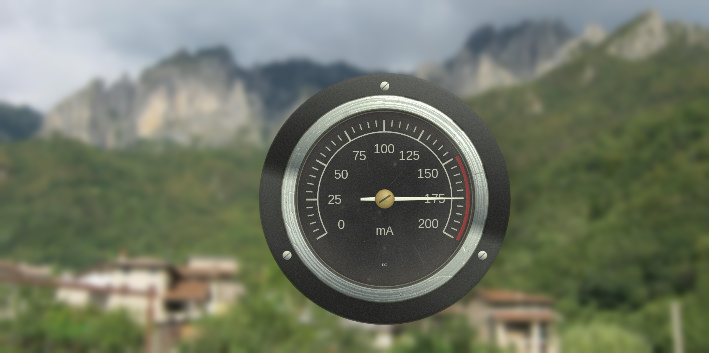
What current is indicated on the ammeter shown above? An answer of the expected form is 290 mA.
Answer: 175 mA
